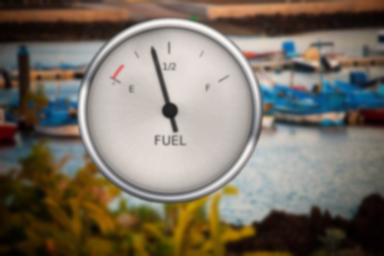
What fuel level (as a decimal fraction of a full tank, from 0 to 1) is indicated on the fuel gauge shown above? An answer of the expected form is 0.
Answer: 0.375
